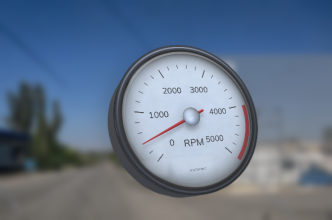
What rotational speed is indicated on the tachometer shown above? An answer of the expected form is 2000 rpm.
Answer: 400 rpm
